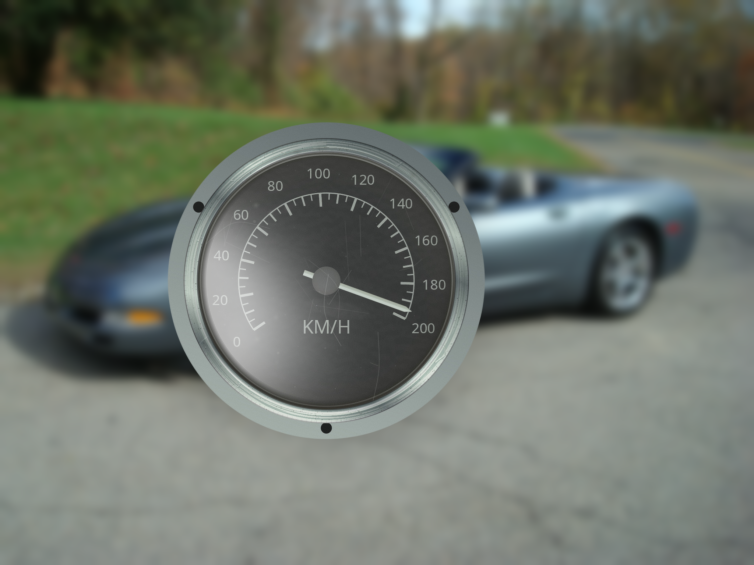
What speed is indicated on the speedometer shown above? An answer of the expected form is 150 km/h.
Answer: 195 km/h
